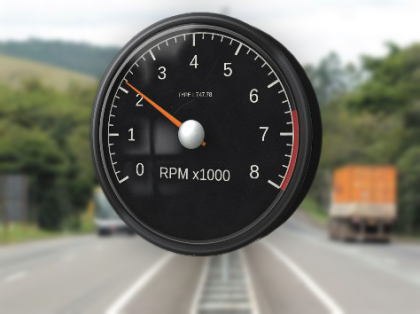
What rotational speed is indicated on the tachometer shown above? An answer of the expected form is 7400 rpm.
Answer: 2200 rpm
